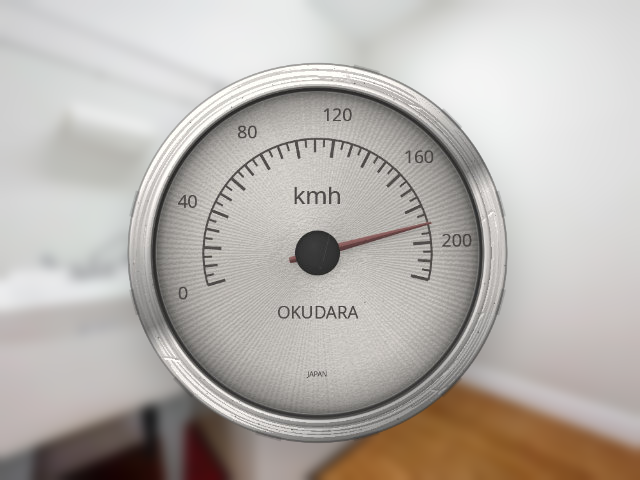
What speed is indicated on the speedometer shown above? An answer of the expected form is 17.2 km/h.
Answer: 190 km/h
